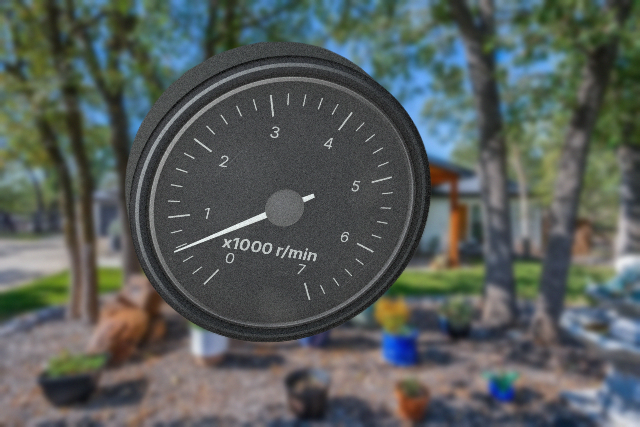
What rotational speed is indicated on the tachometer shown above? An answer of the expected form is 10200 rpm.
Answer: 600 rpm
